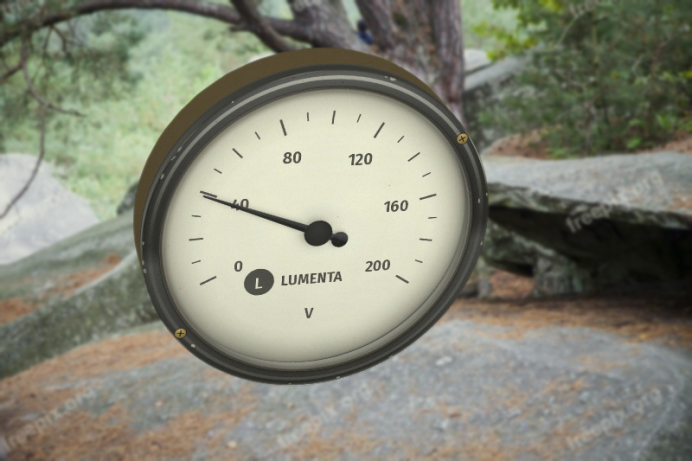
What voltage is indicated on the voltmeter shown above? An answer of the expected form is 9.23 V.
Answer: 40 V
